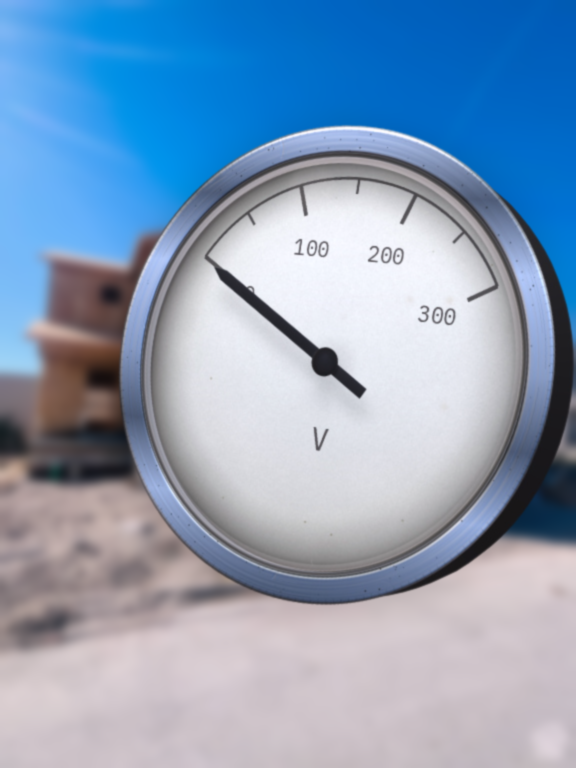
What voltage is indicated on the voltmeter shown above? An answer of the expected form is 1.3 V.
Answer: 0 V
